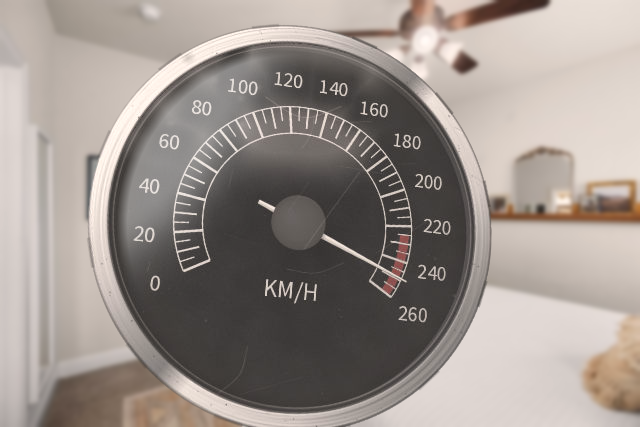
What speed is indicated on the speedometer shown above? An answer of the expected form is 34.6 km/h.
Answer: 250 km/h
